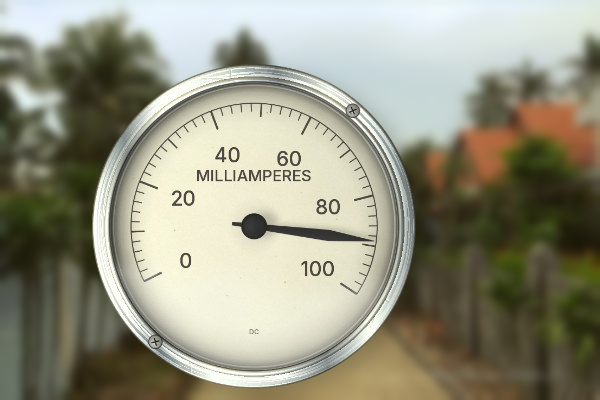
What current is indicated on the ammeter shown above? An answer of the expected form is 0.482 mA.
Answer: 89 mA
